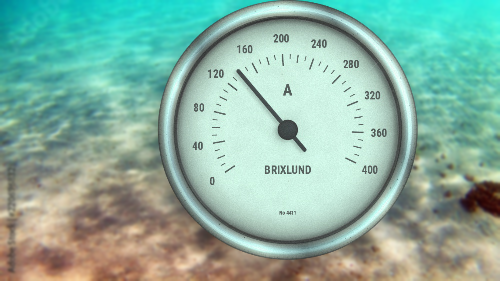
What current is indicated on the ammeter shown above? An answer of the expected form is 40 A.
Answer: 140 A
